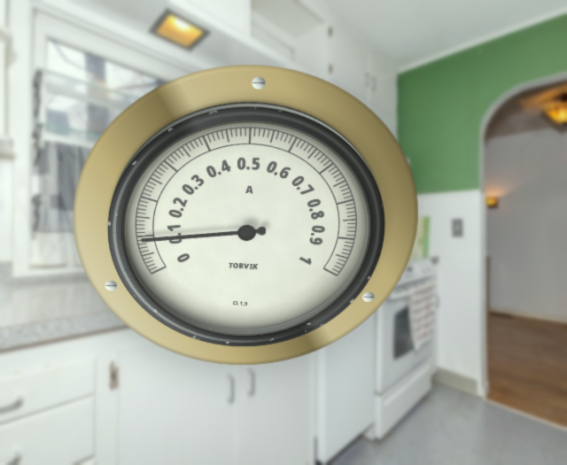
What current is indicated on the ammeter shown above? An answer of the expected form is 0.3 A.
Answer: 0.1 A
